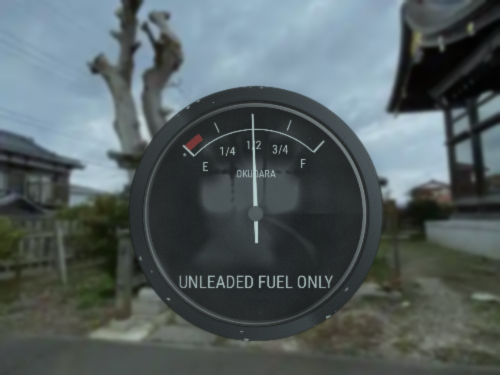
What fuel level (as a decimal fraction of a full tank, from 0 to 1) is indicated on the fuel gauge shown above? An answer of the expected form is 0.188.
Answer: 0.5
